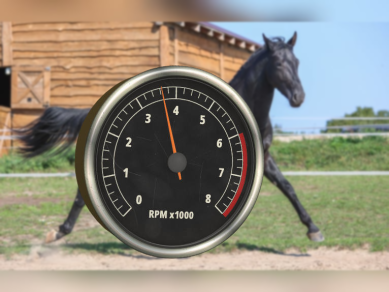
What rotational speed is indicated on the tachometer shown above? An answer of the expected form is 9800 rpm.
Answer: 3600 rpm
